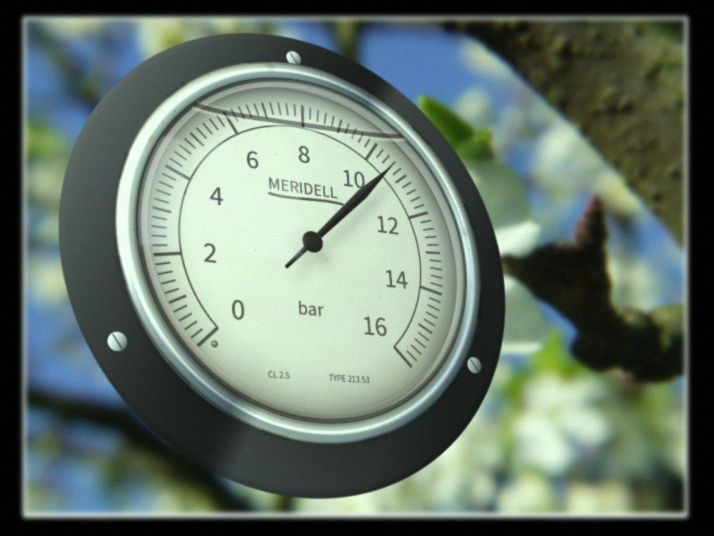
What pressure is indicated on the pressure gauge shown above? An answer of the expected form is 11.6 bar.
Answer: 10.6 bar
